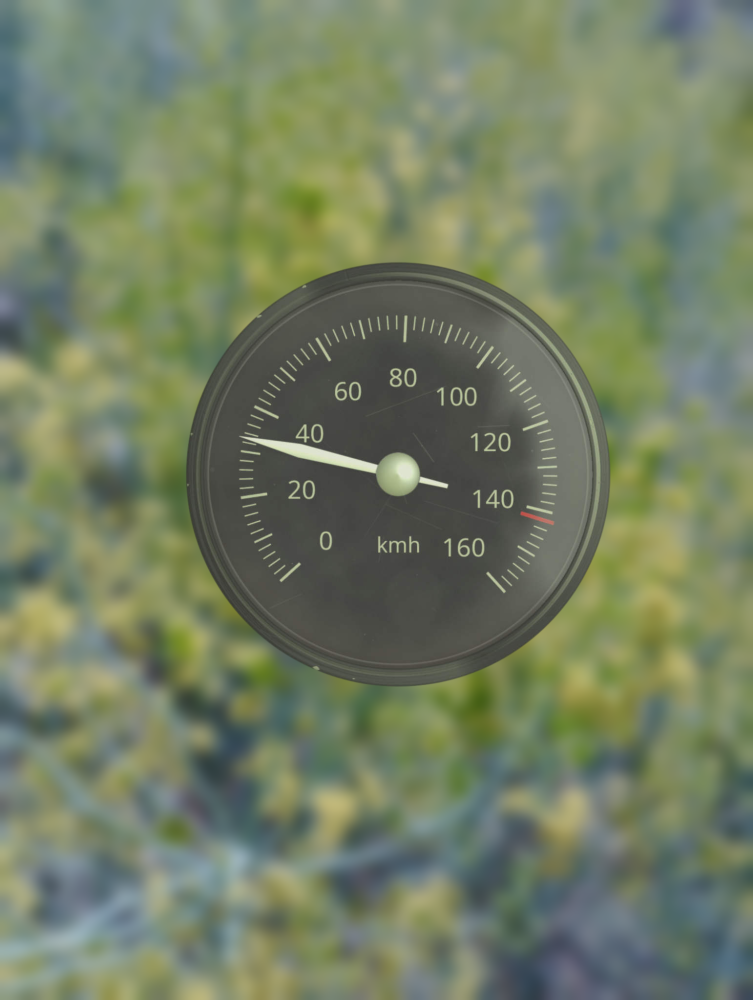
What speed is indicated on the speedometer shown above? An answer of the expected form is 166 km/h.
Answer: 33 km/h
